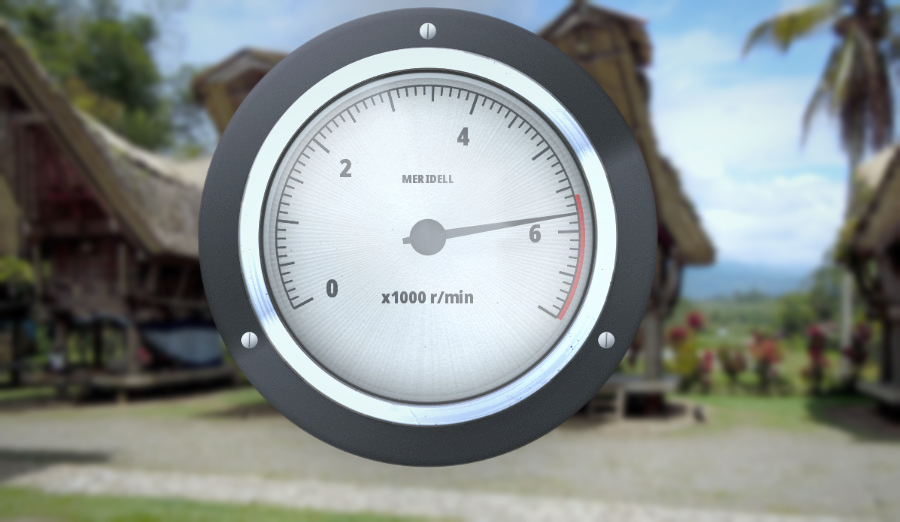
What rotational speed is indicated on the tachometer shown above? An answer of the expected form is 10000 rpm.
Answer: 5800 rpm
